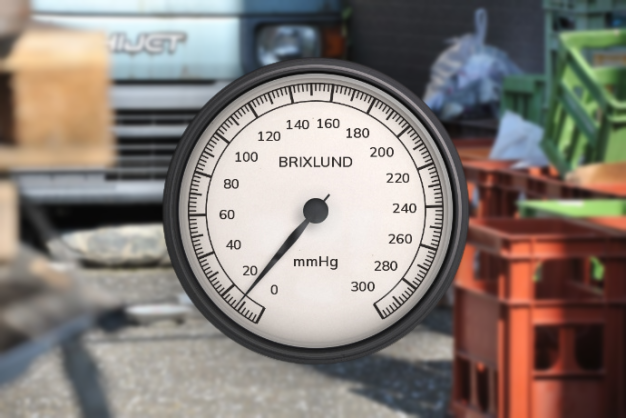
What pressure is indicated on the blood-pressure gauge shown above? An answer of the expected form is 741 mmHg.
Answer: 12 mmHg
